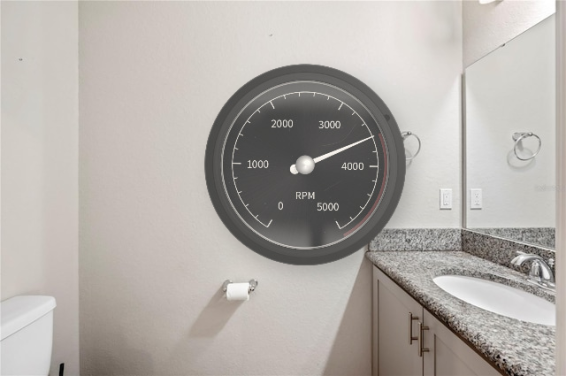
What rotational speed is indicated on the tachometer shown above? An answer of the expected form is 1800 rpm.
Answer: 3600 rpm
